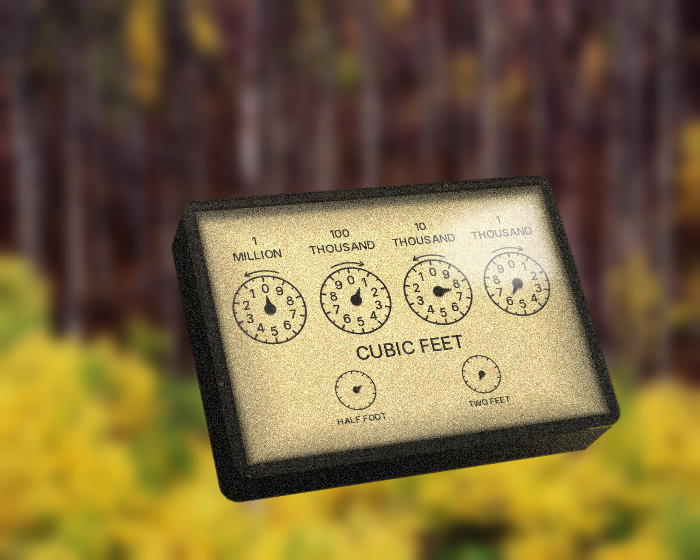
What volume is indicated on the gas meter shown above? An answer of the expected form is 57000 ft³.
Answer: 7600 ft³
